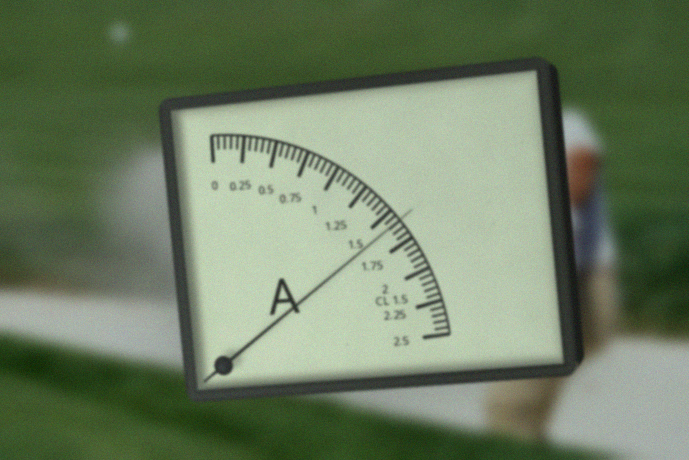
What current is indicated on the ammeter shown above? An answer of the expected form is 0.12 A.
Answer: 1.6 A
